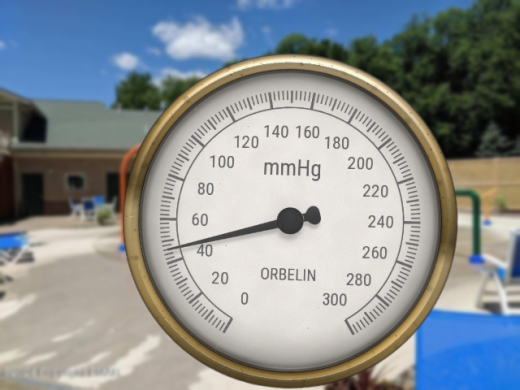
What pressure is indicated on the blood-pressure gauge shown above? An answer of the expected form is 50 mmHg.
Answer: 46 mmHg
